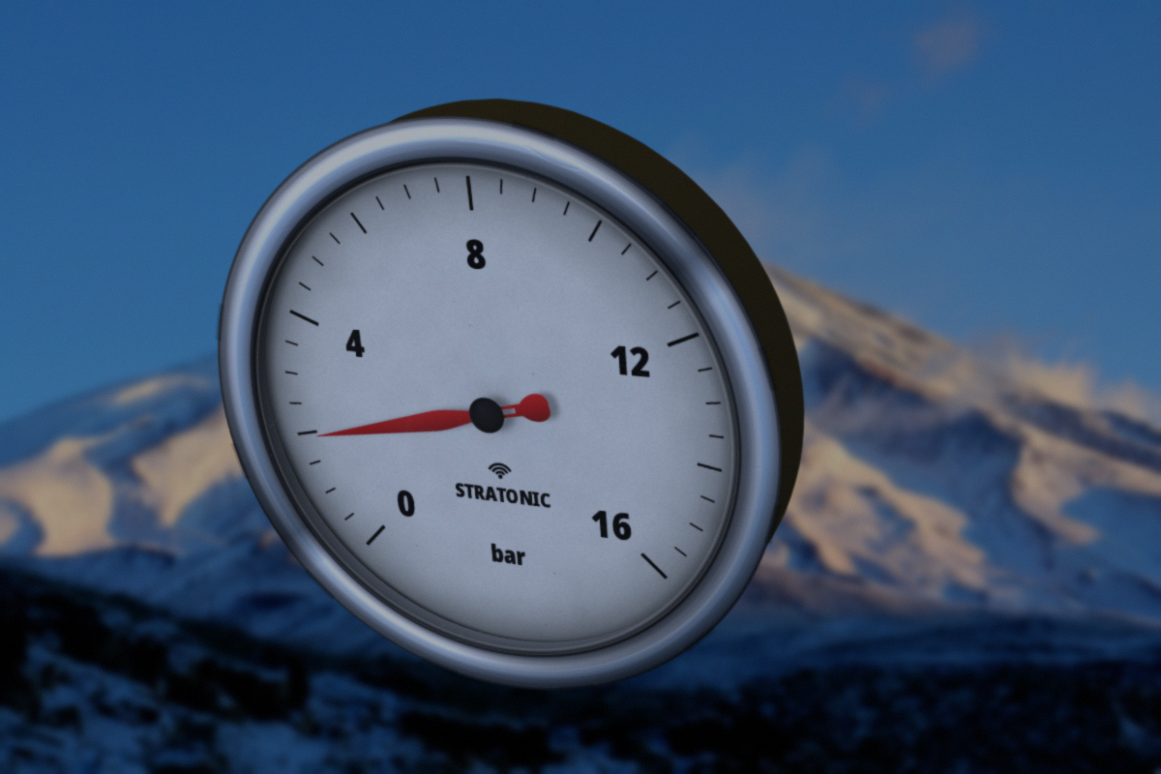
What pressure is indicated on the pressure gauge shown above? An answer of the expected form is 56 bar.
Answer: 2 bar
